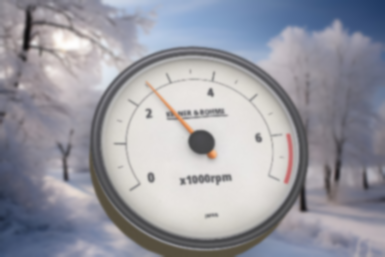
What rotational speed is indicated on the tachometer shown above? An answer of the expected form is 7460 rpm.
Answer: 2500 rpm
